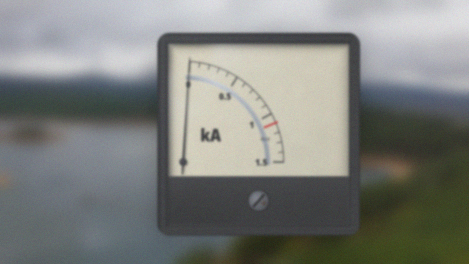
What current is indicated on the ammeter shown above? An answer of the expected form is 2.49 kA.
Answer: 0 kA
